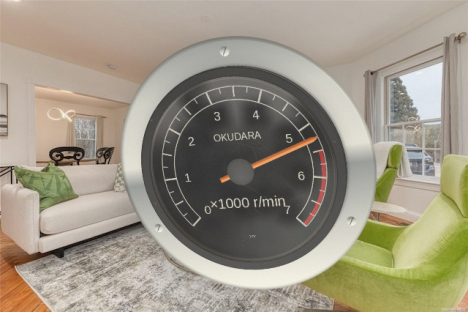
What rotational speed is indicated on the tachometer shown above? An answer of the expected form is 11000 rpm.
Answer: 5250 rpm
